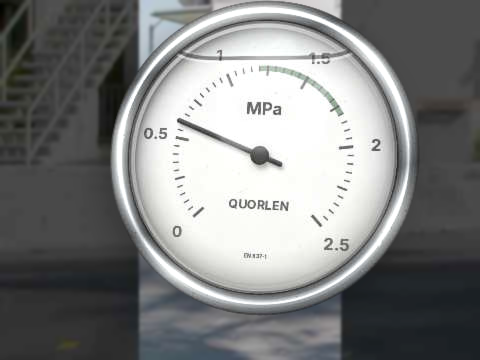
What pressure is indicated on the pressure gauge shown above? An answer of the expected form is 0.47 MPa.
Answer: 0.6 MPa
